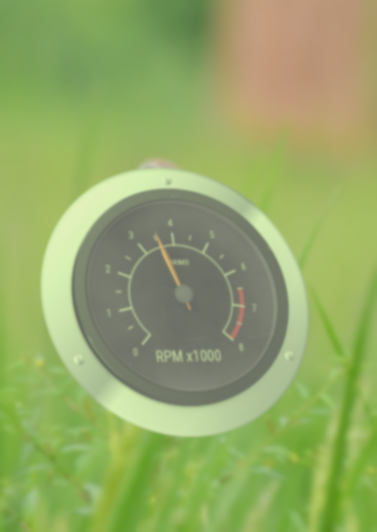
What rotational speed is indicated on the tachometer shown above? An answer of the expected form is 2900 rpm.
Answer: 3500 rpm
